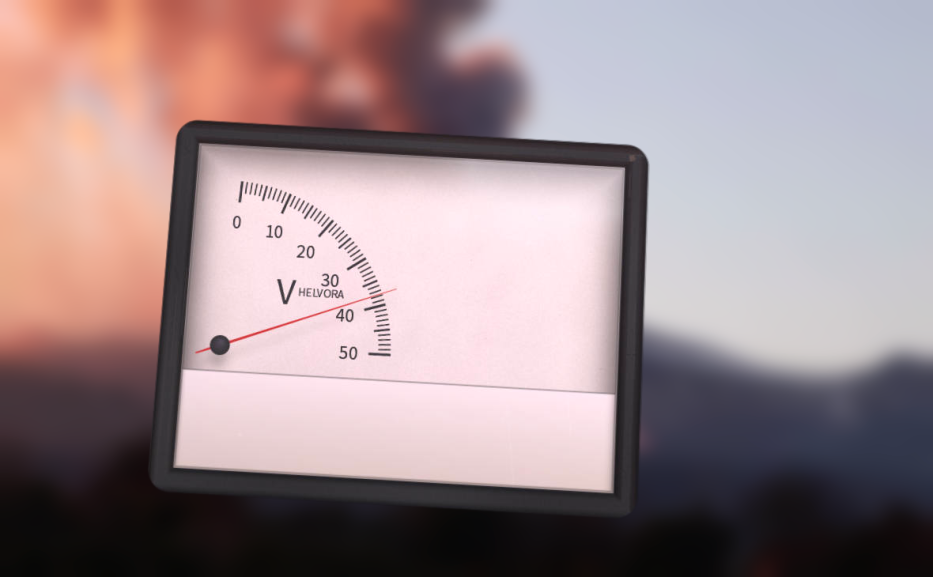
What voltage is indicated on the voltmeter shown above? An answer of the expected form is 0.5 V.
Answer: 38 V
